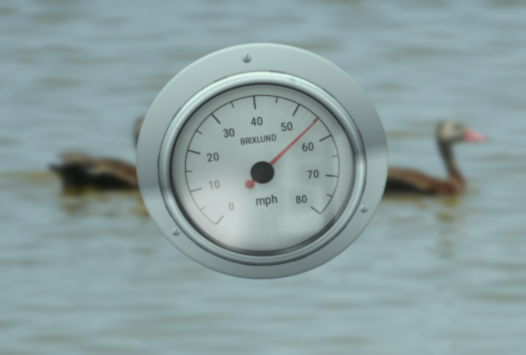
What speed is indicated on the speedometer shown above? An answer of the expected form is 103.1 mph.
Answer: 55 mph
